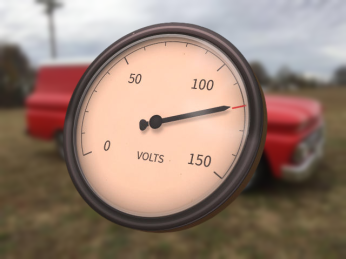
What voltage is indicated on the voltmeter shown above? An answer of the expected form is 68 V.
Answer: 120 V
